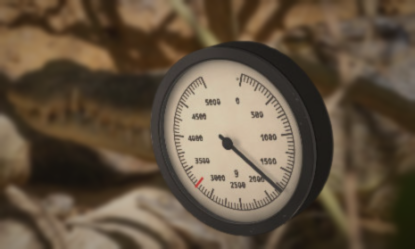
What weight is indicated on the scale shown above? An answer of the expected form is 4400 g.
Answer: 1750 g
